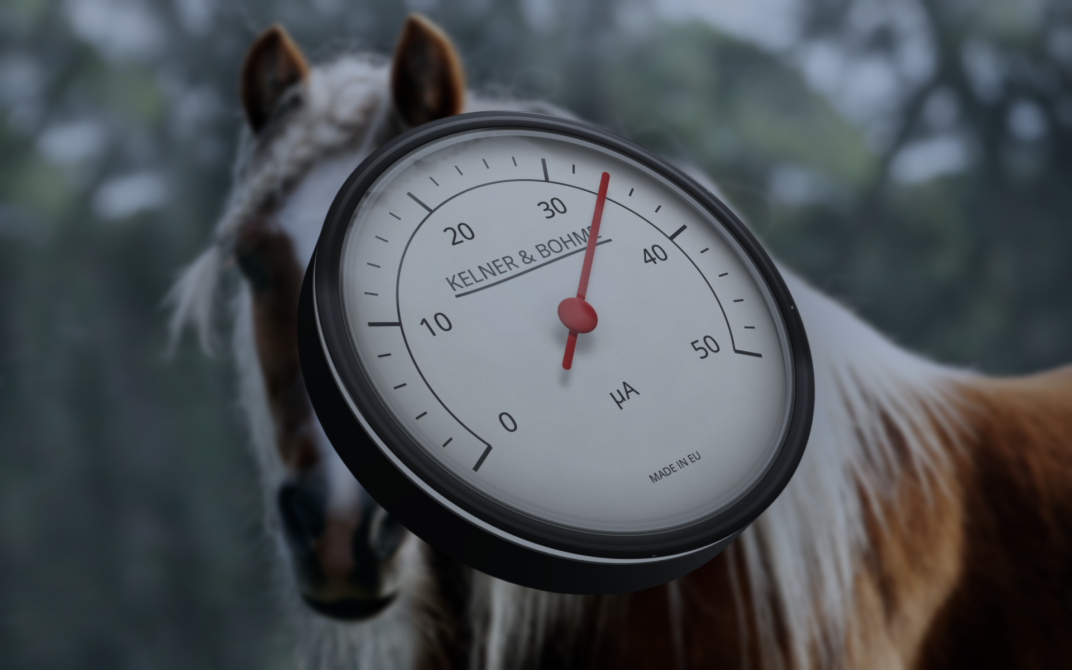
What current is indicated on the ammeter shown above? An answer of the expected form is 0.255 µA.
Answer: 34 µA
